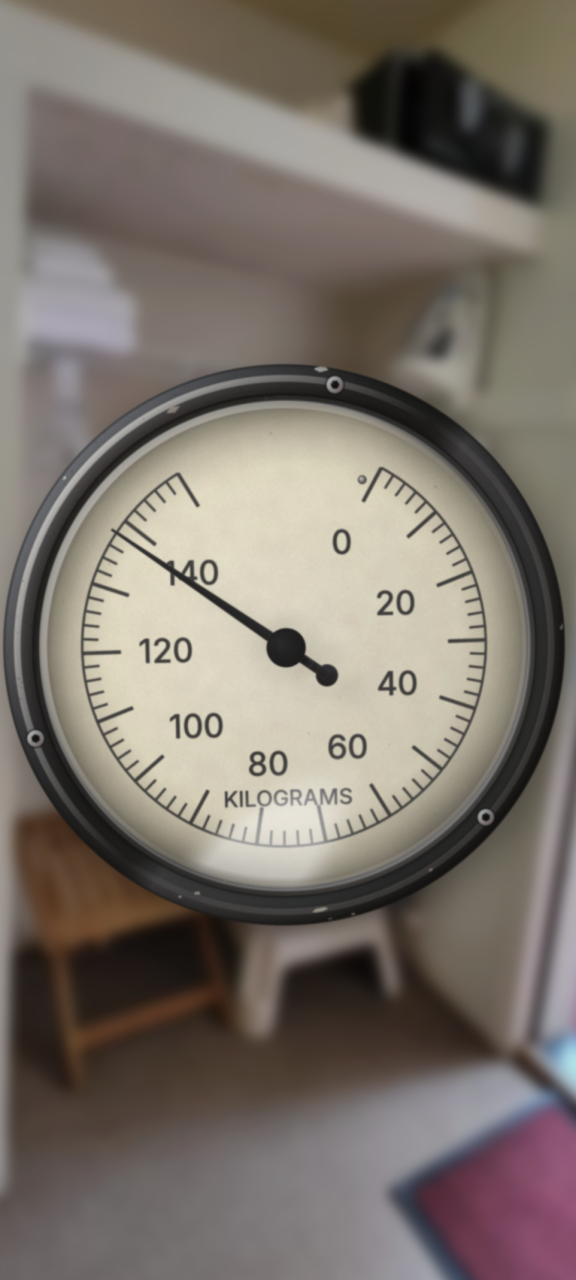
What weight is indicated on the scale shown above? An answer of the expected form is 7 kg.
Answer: 138 kg
